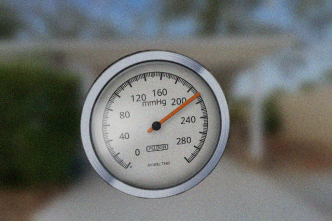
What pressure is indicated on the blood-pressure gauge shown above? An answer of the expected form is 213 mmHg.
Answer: 210 mmHg
